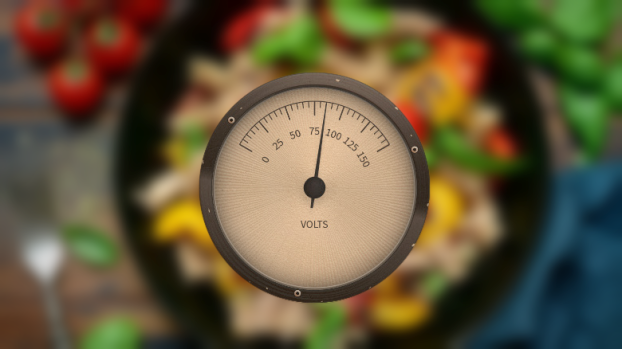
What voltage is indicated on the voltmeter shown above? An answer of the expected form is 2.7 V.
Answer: 85 V
